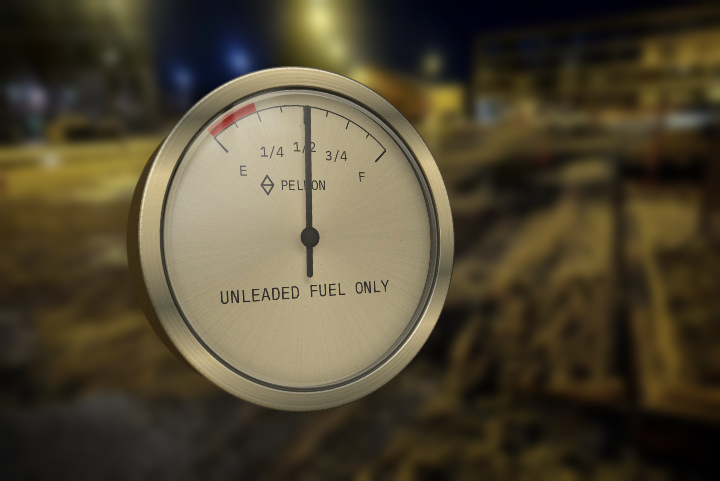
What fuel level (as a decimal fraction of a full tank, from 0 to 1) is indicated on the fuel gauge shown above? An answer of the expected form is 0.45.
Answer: 0.5
